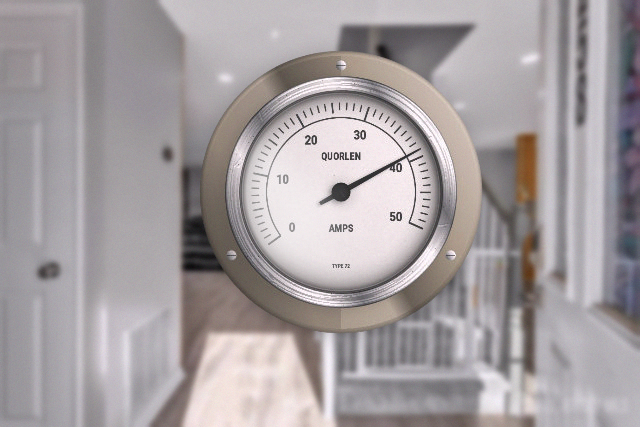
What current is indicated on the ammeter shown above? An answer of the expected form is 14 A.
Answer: 39 A
